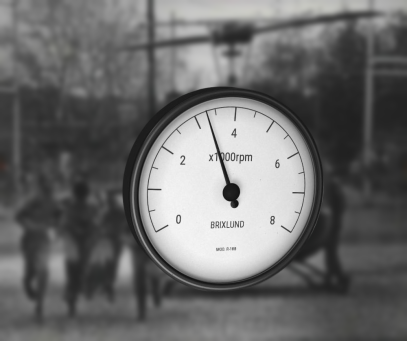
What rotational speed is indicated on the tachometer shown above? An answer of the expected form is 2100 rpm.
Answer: 3250 rpm
